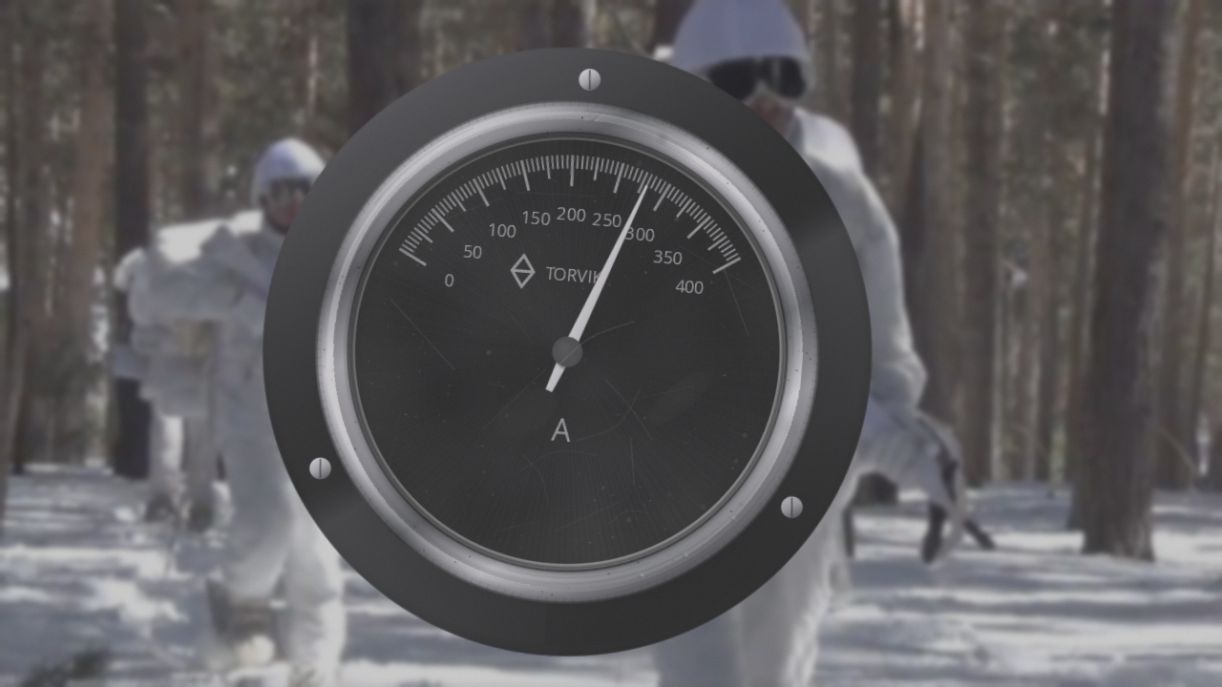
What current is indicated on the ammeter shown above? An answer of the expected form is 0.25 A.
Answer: 280 A
